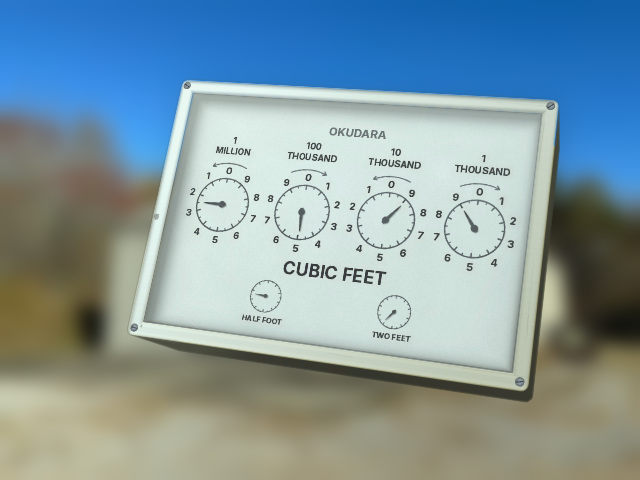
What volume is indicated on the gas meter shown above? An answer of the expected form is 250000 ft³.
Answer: 248900 ft³
